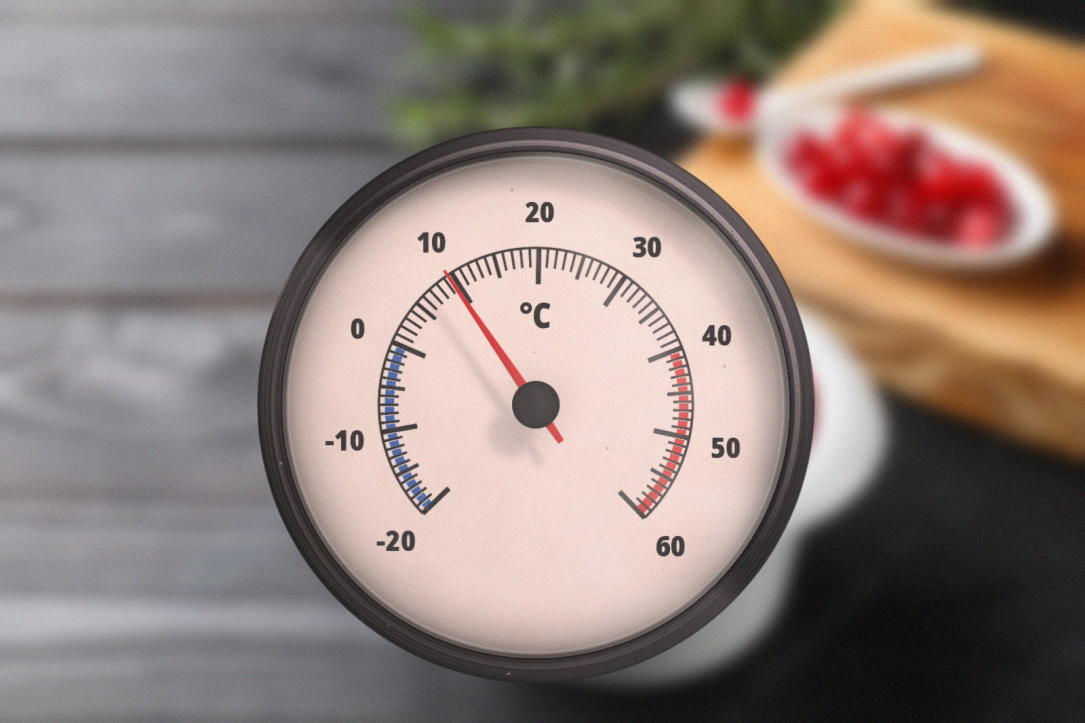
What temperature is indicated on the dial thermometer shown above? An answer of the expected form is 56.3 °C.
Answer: 9.5 °C
